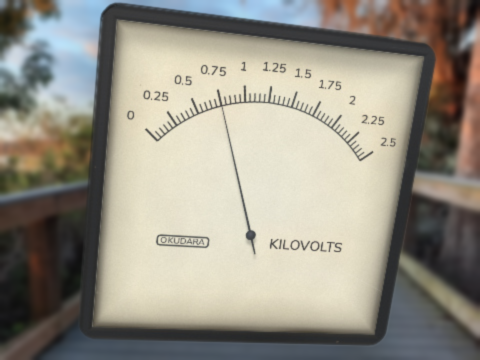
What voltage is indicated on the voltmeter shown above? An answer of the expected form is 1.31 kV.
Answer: 0.75 kV
